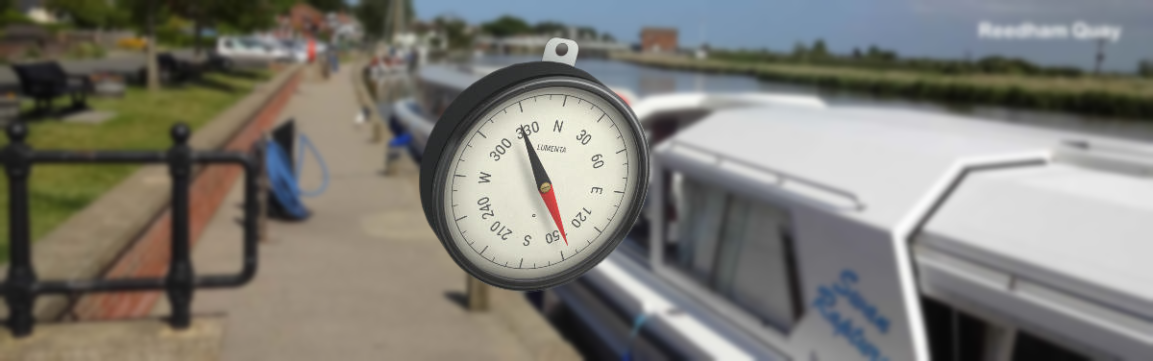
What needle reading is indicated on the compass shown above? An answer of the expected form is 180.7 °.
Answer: 145 °
